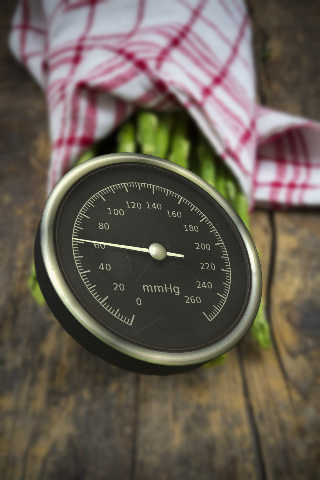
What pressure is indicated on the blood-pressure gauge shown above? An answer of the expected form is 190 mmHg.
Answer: 60 mmHg
